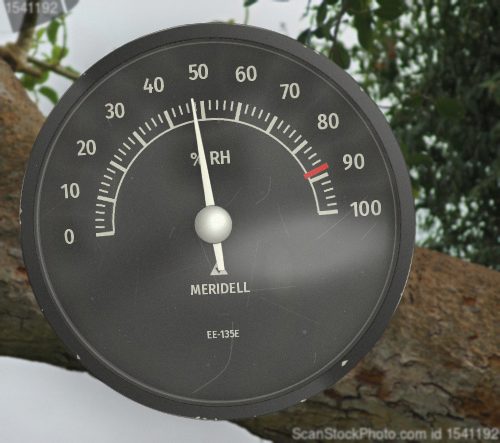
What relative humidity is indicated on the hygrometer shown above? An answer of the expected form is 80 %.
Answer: 48 %
